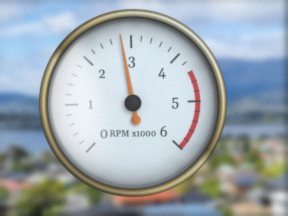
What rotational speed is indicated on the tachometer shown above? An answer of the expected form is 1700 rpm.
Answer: 2800 rpm
